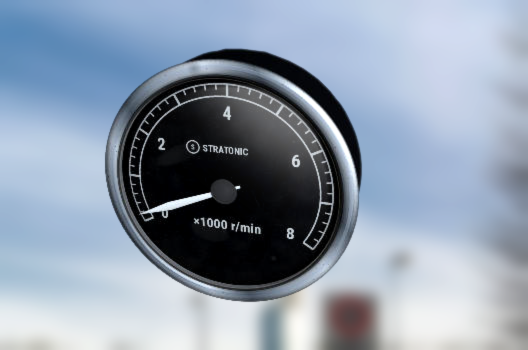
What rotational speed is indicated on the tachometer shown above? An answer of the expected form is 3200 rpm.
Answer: 200 rpm
